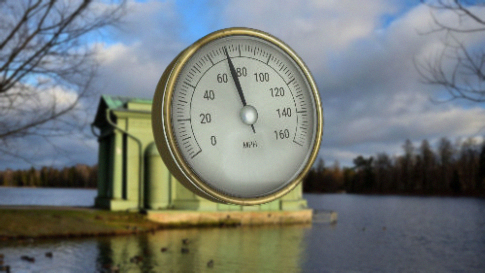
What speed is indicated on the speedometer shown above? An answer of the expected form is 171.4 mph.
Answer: 70 mph
